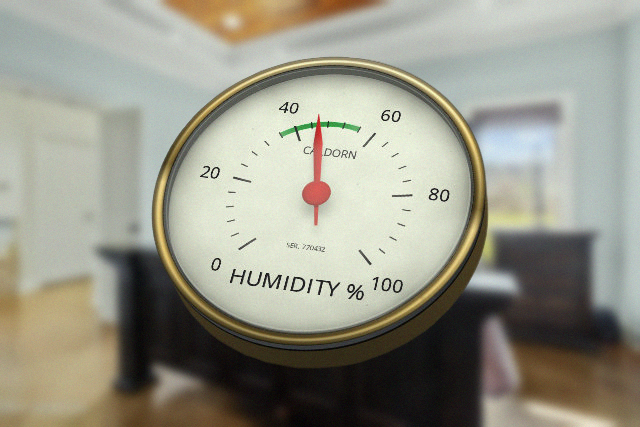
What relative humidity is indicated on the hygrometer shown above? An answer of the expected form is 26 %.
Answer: 46 %
